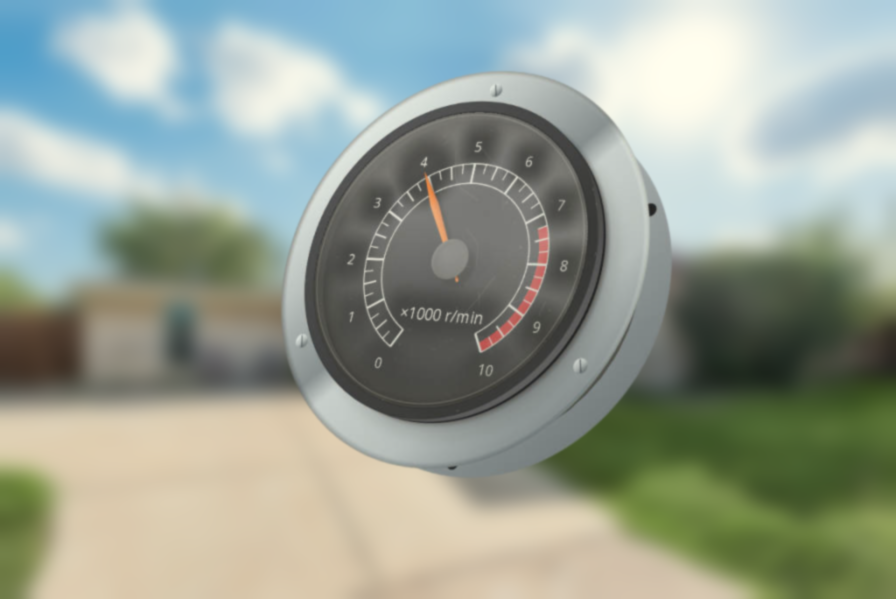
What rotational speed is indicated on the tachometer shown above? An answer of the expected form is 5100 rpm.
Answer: 4000 rpm
